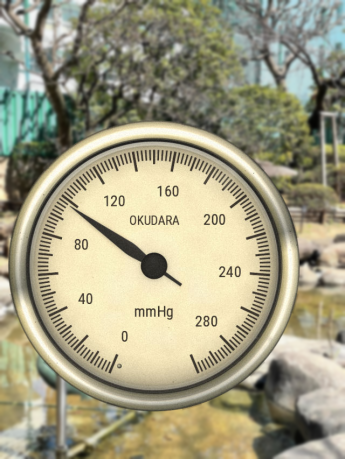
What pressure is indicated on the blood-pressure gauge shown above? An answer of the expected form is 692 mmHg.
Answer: 98 mmHg
